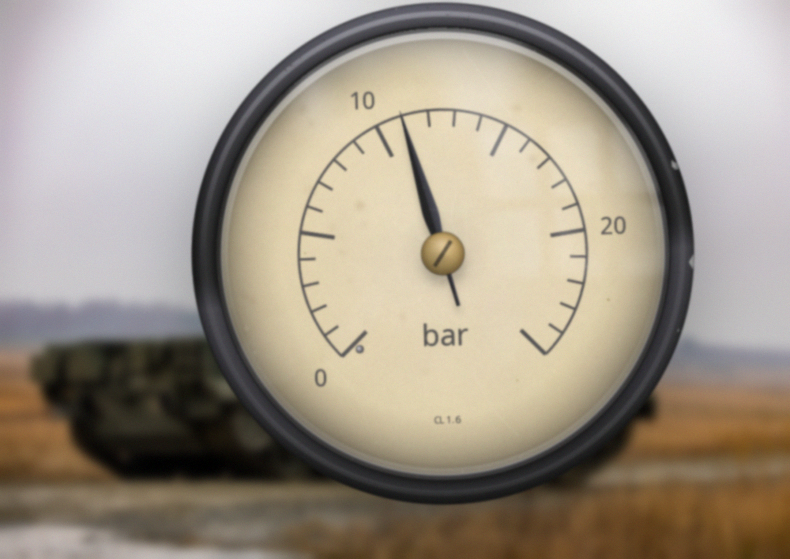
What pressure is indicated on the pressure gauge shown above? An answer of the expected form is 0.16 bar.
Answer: 11 bar
